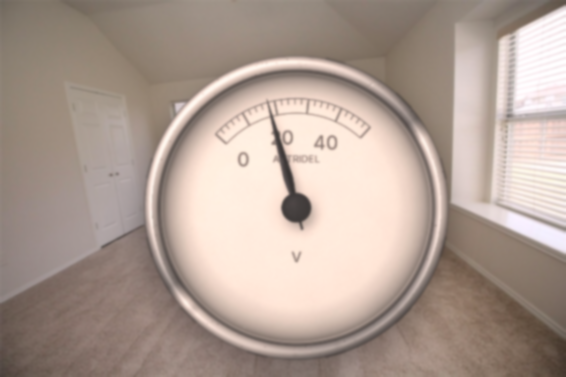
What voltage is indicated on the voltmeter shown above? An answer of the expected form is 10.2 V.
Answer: 18 V
